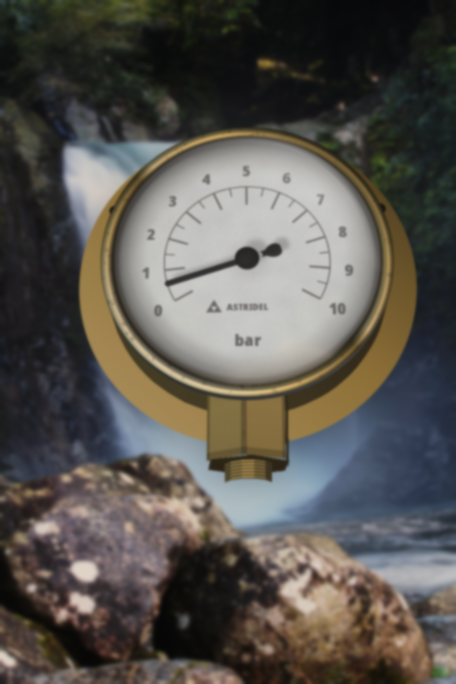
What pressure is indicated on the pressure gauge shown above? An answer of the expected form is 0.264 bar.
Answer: 0.5 bar
